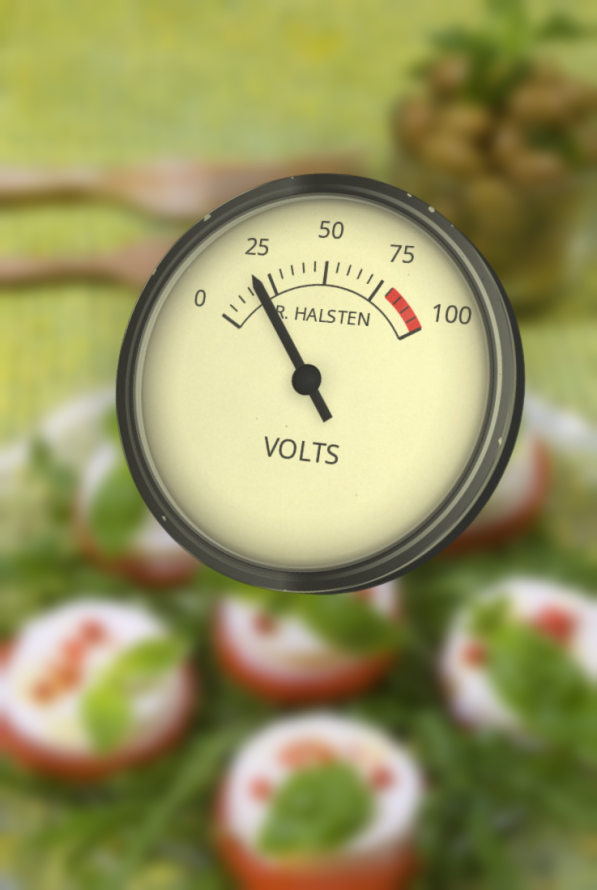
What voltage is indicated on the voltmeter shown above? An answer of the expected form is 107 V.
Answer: 20 V
